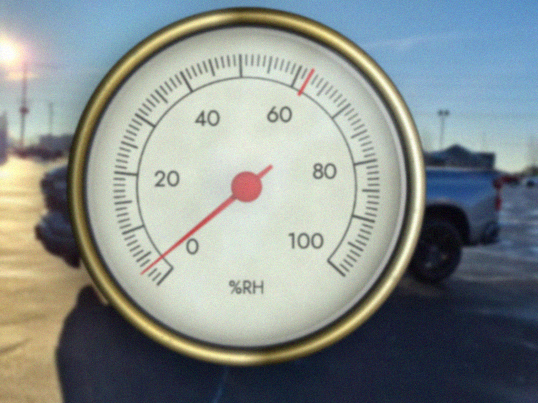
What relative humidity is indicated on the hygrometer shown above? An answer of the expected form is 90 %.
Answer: 3 %
